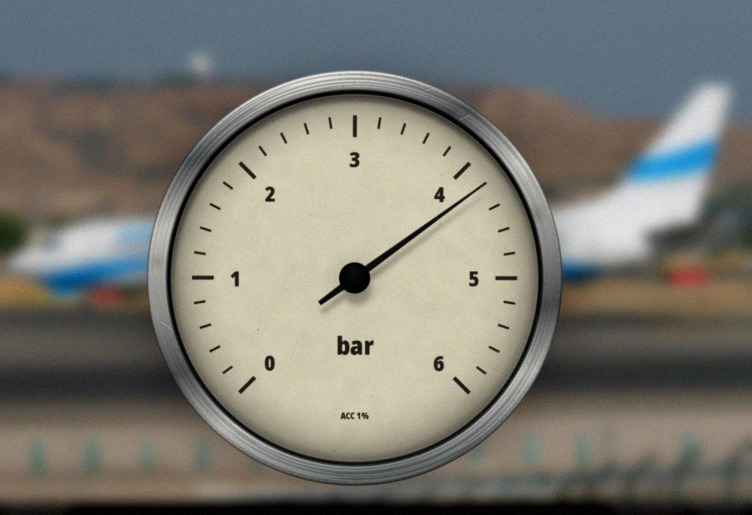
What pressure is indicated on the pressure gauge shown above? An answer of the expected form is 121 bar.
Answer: 4.2 bar
